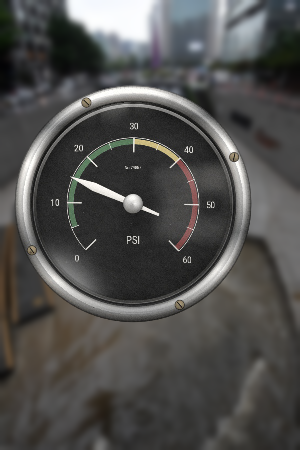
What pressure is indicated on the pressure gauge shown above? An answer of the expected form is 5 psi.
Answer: 15 psi
